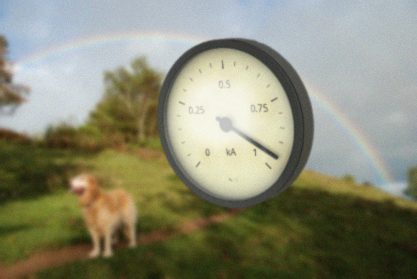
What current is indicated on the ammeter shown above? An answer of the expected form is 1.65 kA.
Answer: 0.95 kA
